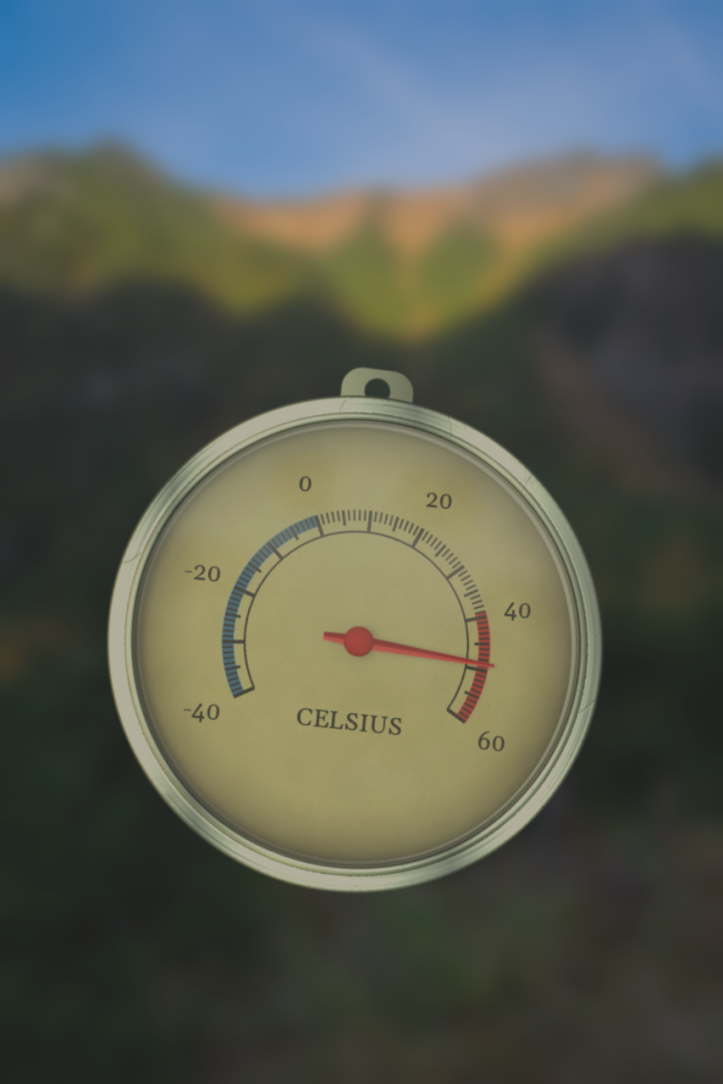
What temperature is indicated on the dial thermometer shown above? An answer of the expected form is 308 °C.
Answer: 49 °C
